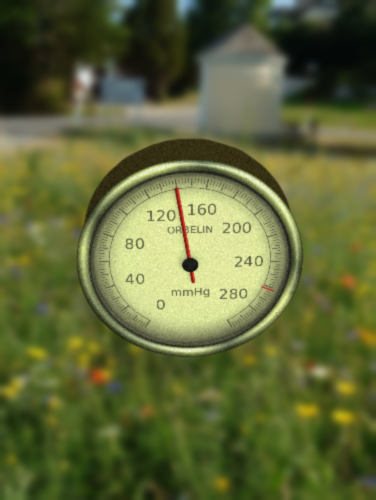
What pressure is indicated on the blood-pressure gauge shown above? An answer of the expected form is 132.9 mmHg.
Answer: 140 mmHg
